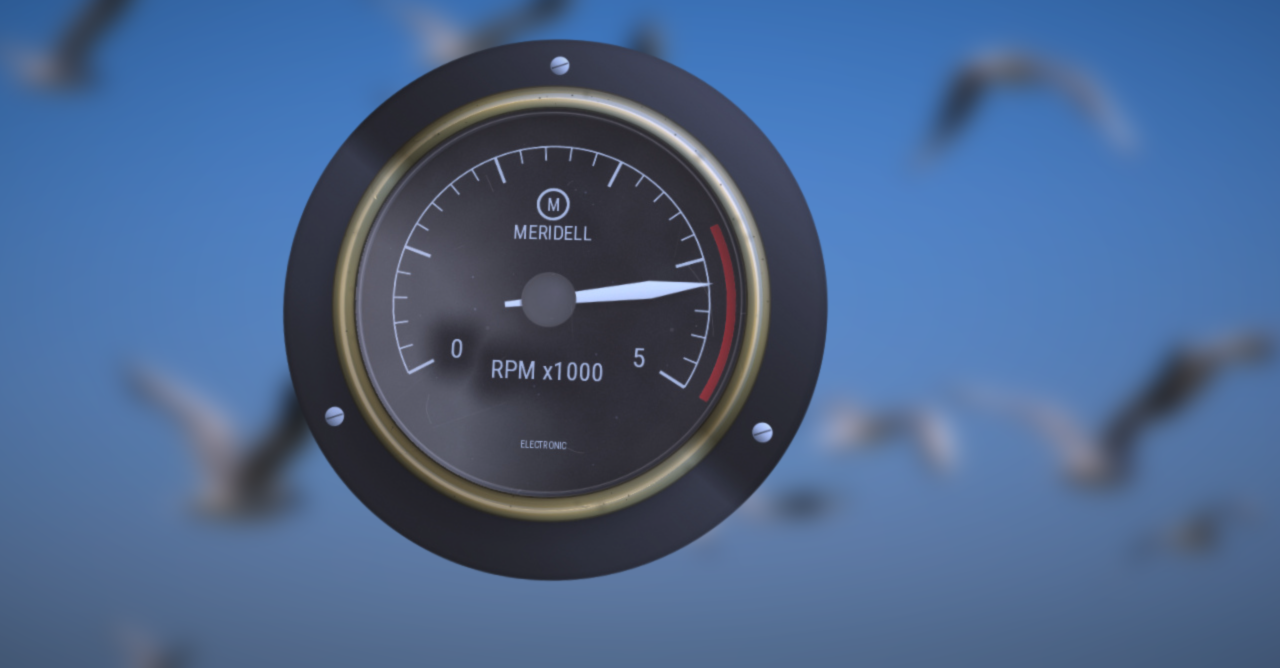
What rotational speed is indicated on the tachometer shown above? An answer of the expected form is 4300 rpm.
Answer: 4200 rpm
